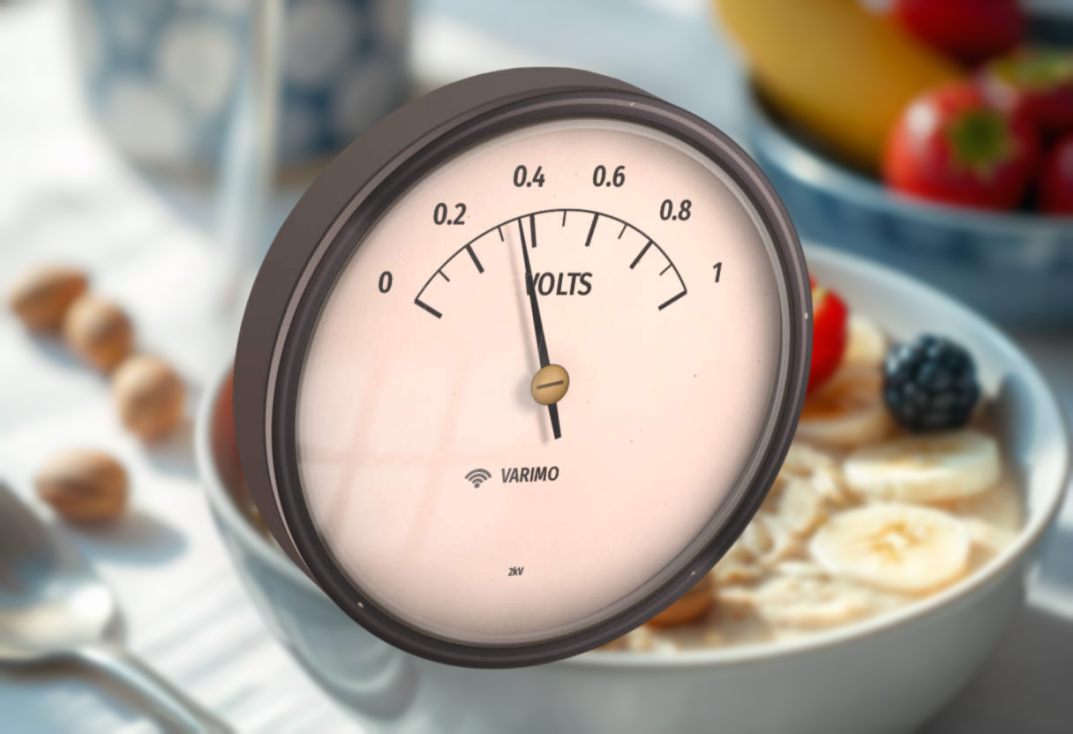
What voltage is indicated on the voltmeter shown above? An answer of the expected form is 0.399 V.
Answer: 0.35 V
